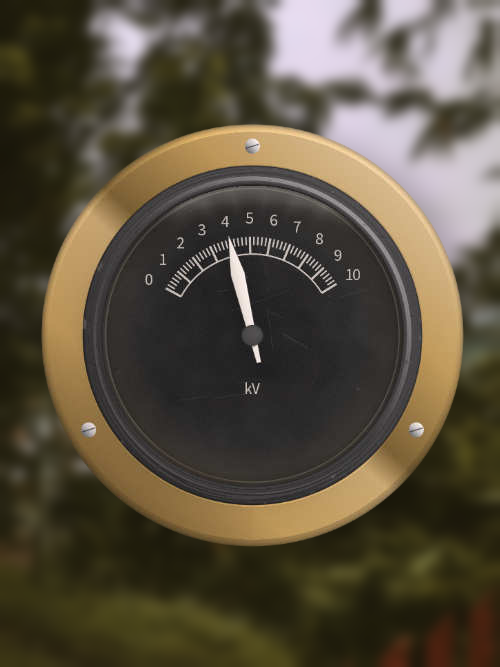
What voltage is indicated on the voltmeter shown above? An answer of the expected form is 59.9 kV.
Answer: 4 kV
